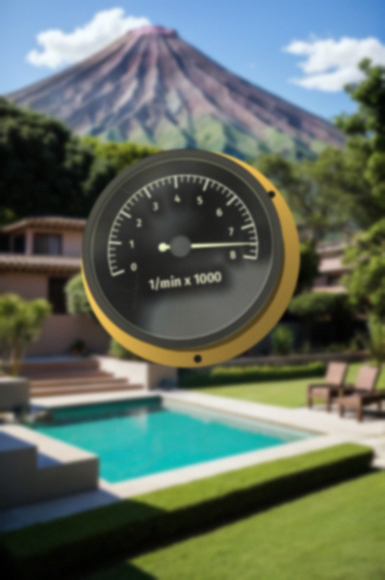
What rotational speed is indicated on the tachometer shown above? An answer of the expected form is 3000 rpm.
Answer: 7600 rpm
